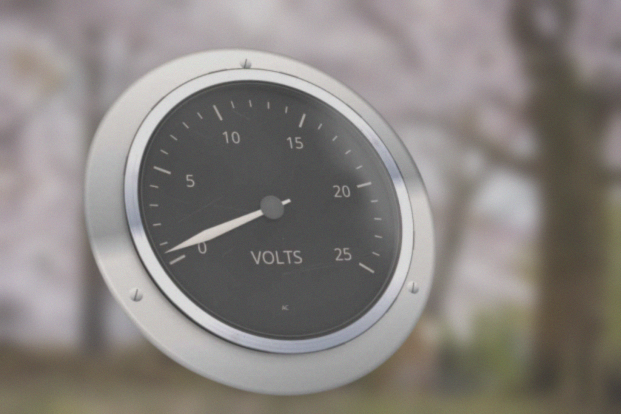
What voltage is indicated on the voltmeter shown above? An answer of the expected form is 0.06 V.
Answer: 0.5 V
